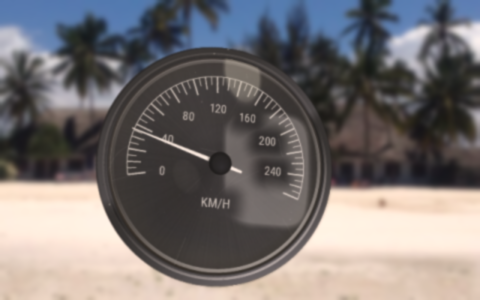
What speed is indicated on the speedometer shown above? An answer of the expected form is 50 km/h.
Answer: 35 km/h
